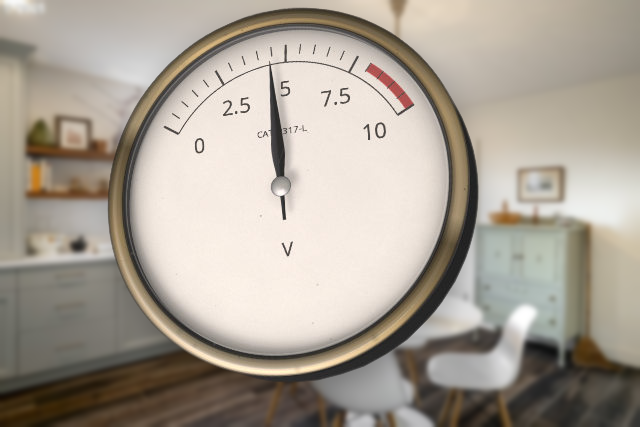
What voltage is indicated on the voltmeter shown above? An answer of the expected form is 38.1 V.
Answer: 4.5 V
